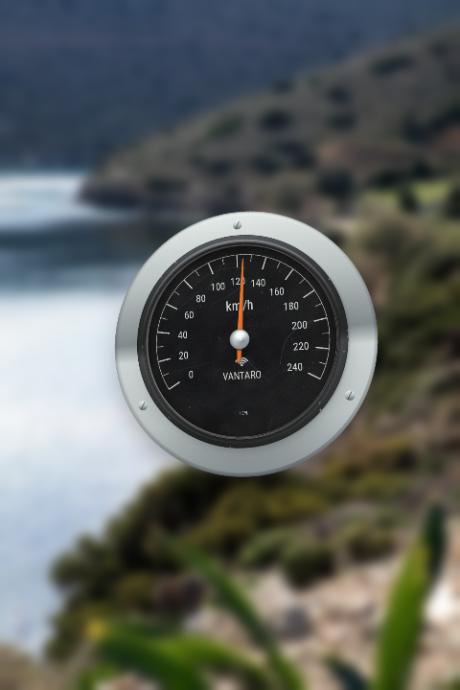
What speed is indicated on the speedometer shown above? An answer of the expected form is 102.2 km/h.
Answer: 125 km/h
